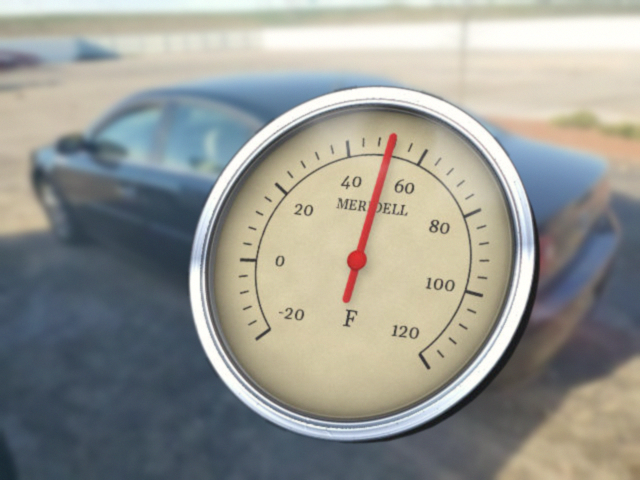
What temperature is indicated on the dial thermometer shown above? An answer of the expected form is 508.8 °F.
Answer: 52 °F
